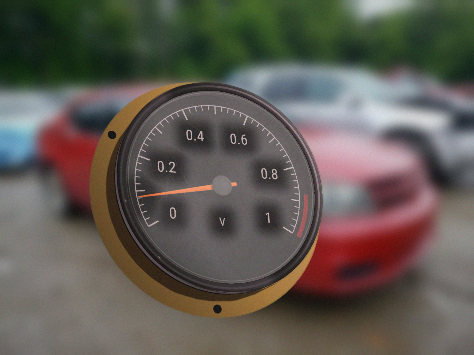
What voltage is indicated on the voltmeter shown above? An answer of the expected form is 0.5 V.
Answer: 0.08 V
